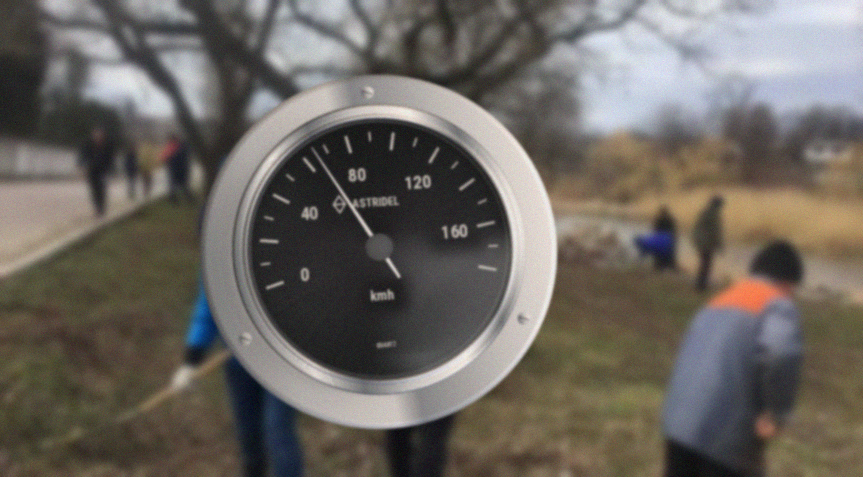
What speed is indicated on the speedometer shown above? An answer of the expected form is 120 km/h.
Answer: 65 km/h
